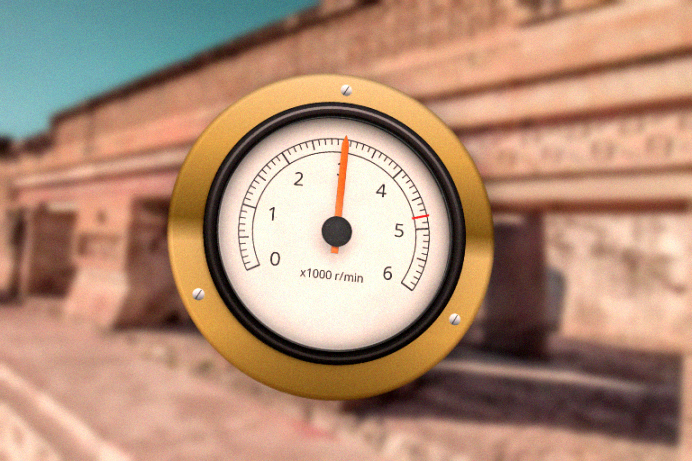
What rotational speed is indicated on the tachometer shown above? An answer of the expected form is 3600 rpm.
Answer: 3000 rpm
